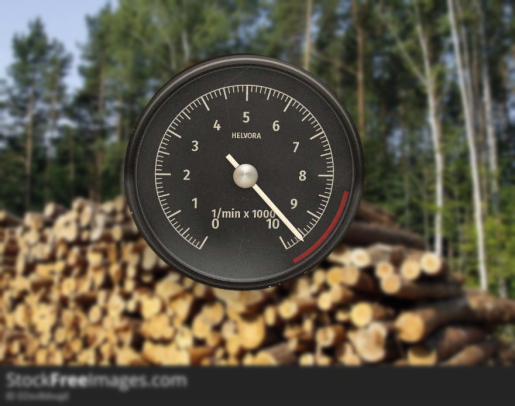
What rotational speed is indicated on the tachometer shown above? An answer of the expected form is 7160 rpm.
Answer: 9600 rpm
